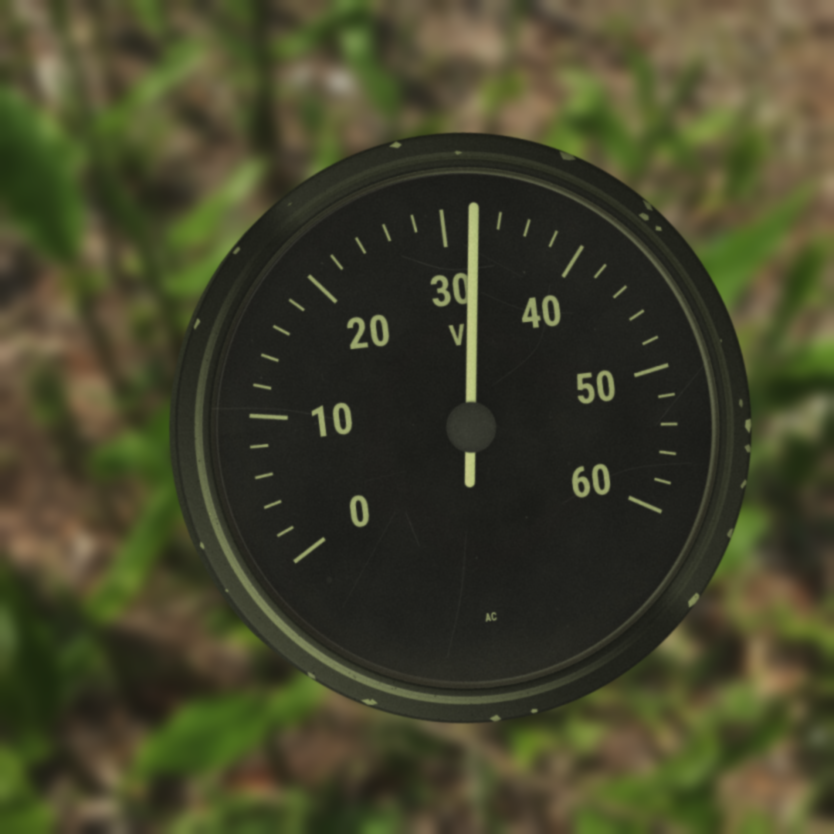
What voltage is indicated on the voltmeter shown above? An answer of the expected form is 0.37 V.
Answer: 32 V
